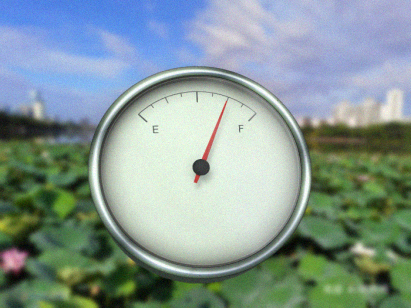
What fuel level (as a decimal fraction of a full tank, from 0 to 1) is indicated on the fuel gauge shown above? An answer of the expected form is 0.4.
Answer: 0.75
